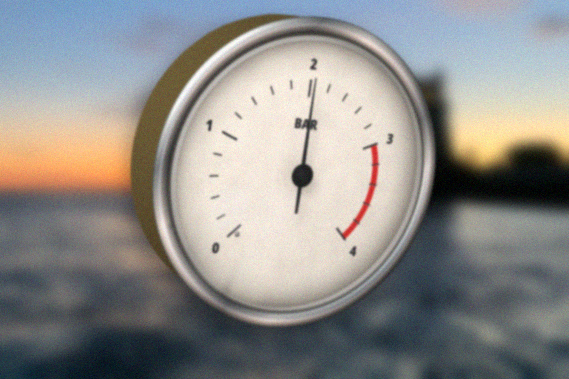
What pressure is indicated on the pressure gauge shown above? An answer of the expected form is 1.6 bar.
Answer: 2 bar
